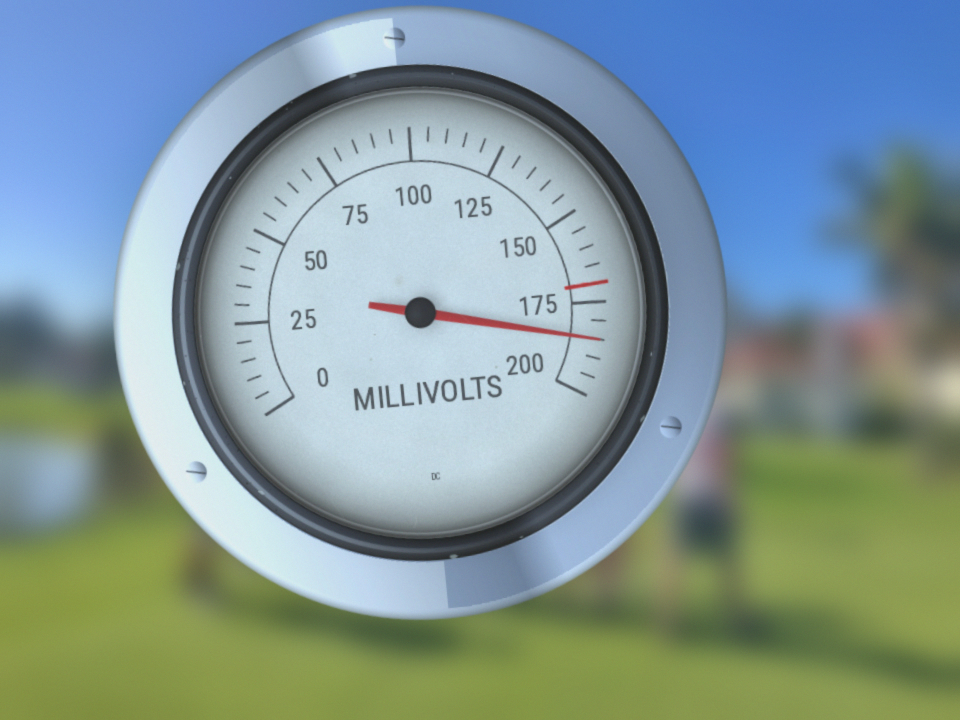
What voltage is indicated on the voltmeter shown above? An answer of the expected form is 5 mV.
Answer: 185 mV
